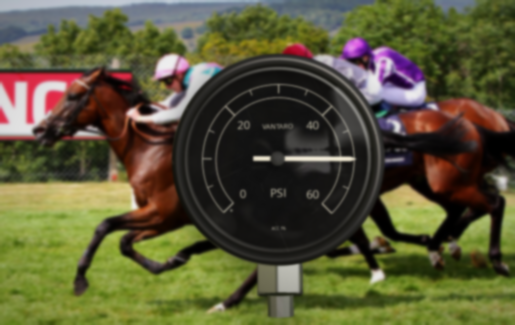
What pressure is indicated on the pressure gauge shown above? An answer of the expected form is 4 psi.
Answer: 50 psi
